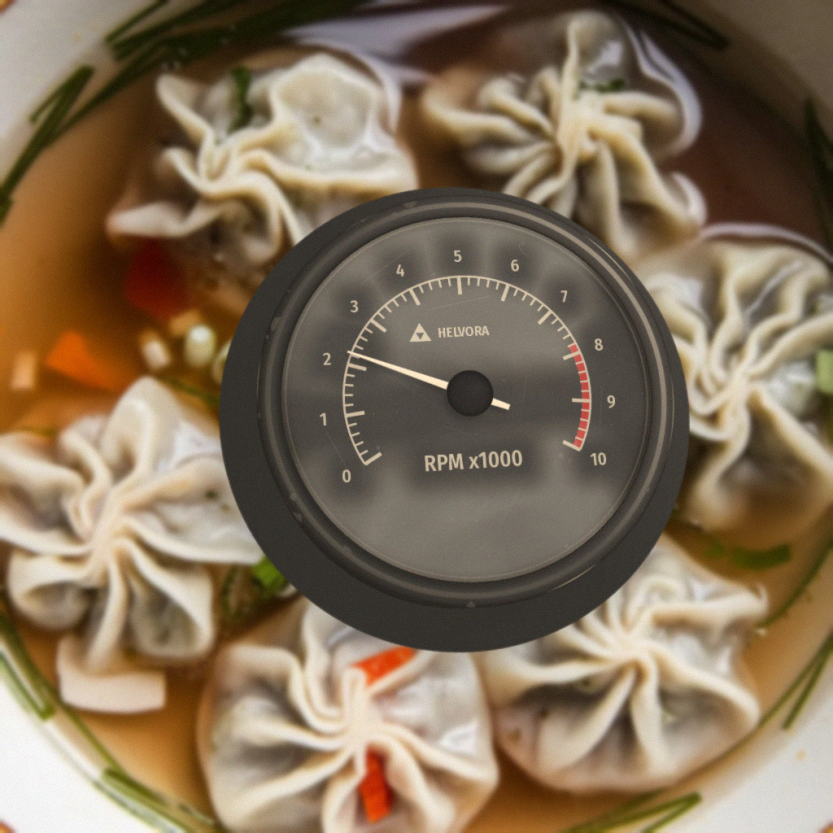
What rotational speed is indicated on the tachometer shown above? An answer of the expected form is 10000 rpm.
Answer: 2200 rpm
